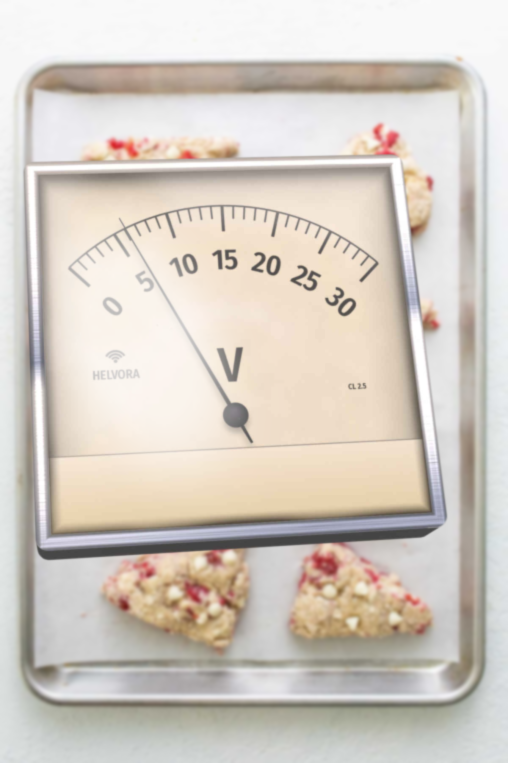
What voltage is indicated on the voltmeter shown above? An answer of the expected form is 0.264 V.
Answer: 6 V
